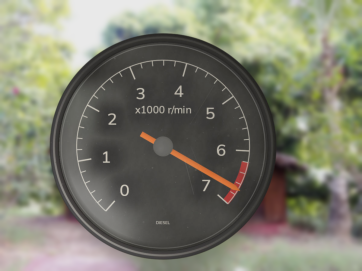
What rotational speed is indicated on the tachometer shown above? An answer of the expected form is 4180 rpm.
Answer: 6700 rpm
